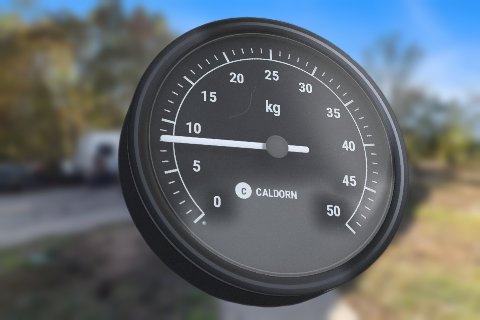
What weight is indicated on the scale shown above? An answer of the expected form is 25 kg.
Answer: 8 kg
